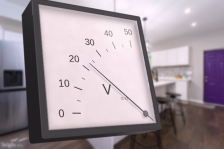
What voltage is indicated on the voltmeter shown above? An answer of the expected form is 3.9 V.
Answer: 22.5 V
